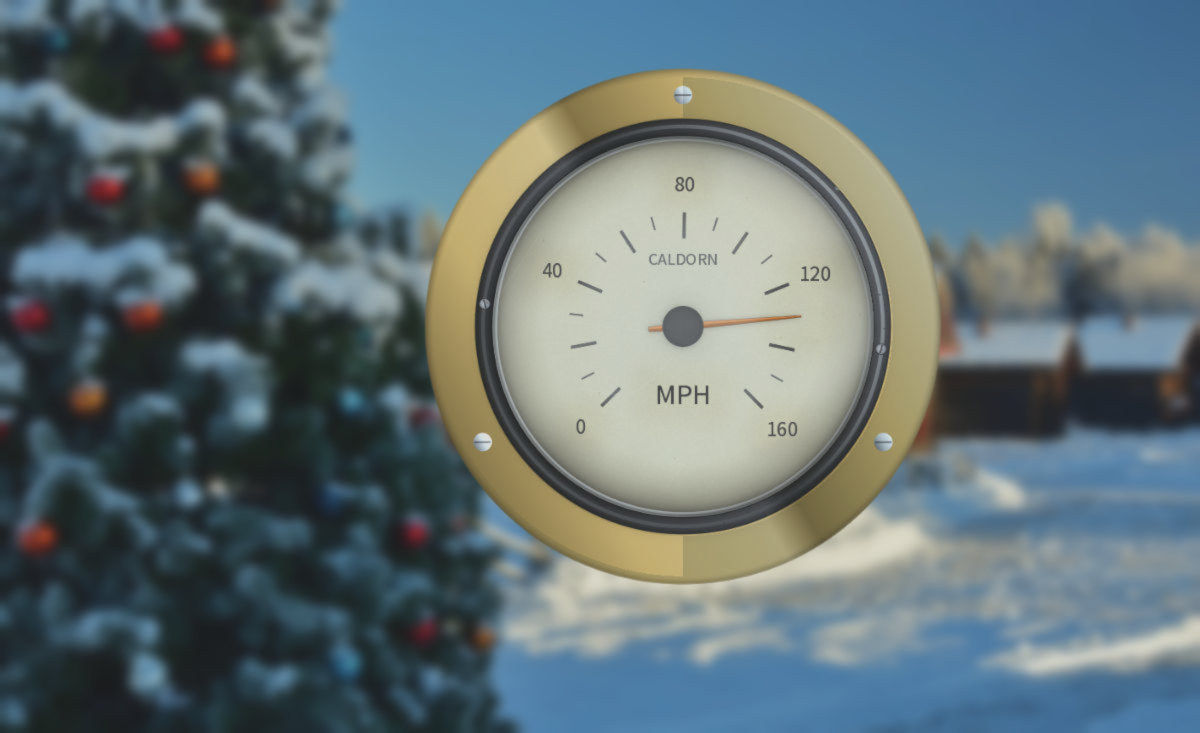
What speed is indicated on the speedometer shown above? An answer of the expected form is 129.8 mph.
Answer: 130 mph
